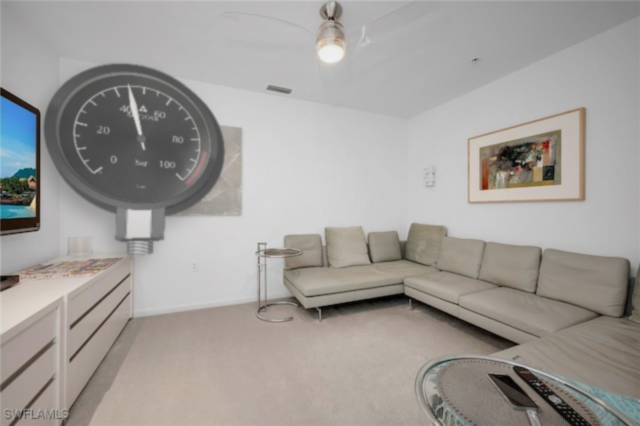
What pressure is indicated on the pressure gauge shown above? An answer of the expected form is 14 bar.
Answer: 45 bar
